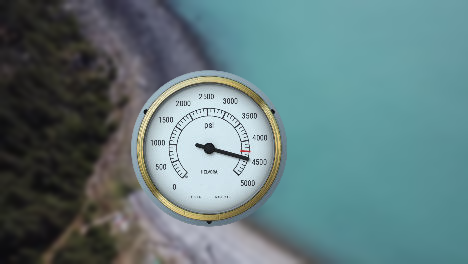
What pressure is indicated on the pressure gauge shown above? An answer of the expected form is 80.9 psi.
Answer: 4500 psi
